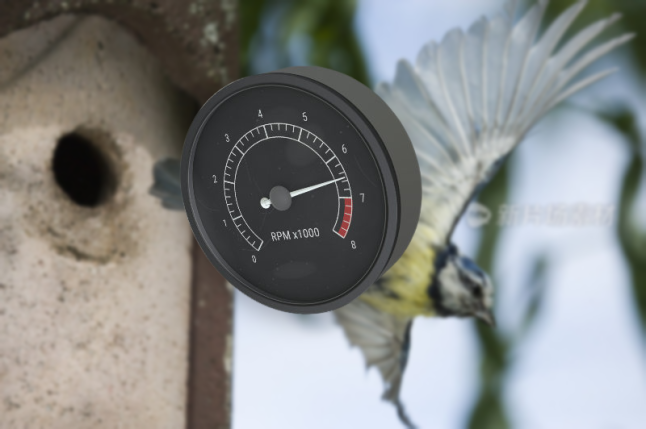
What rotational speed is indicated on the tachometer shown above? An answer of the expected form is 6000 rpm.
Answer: 6500 rpm
